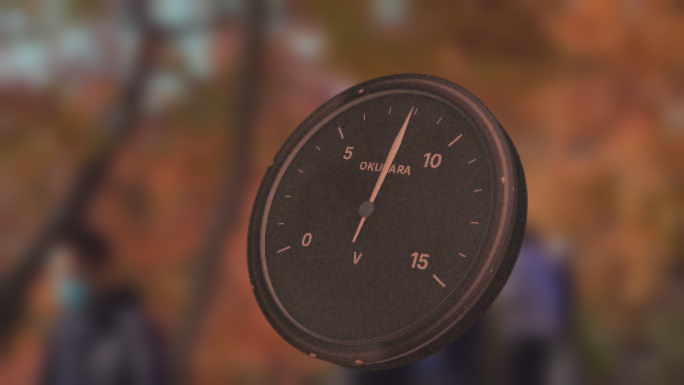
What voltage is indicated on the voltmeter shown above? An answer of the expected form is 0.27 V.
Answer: 8 V
